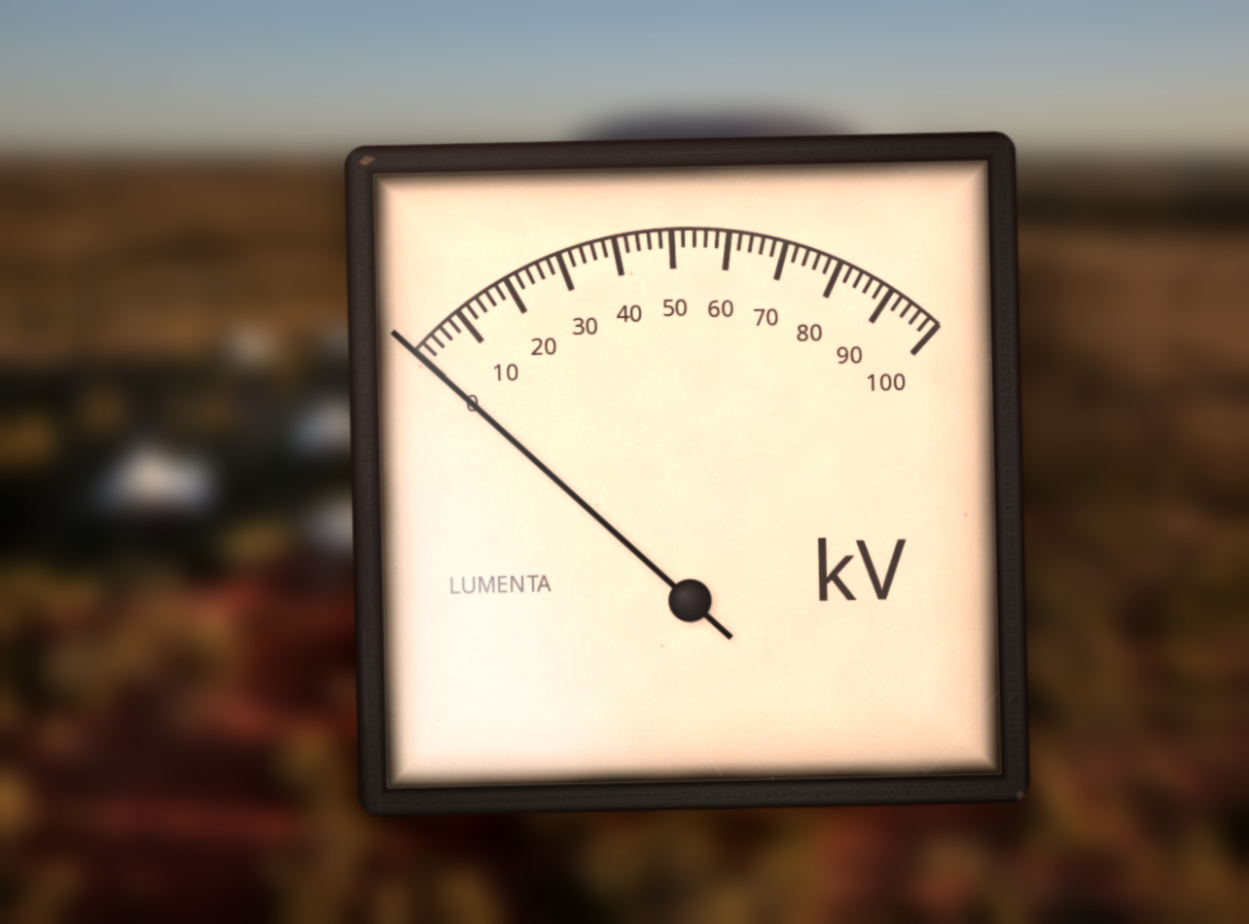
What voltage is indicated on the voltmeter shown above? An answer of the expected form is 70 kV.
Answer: 0 kV
